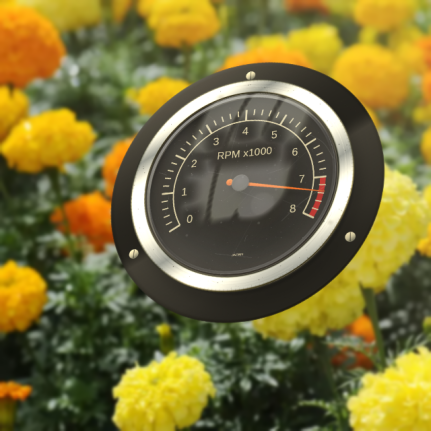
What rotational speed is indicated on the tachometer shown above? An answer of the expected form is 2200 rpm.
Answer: 7400 rpm
